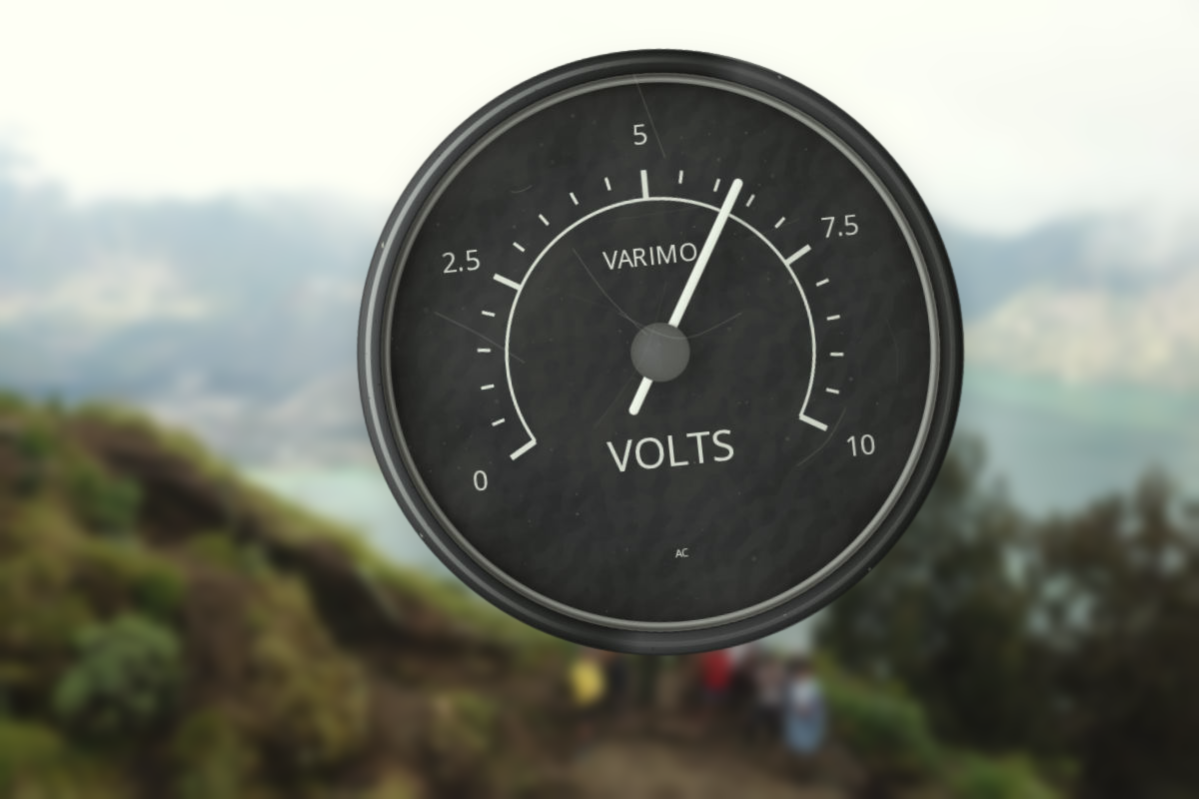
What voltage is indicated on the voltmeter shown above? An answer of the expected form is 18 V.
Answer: 6.25 V
